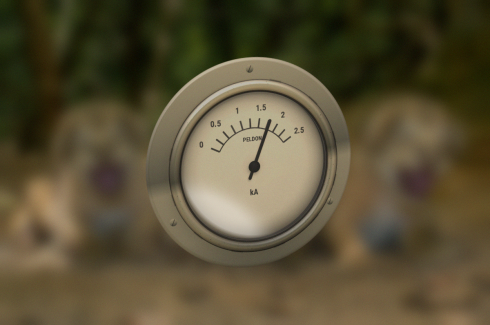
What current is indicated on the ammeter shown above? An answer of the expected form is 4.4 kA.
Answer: 1.75 kA
